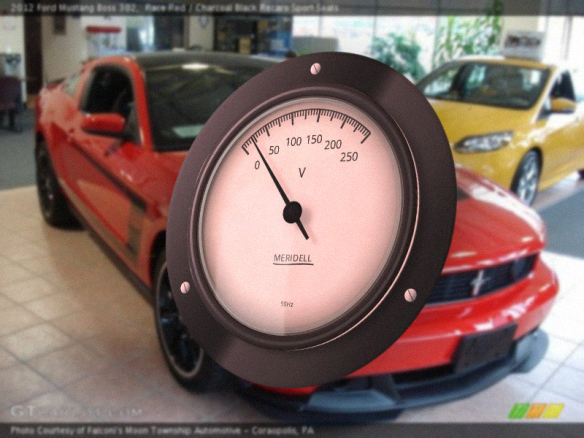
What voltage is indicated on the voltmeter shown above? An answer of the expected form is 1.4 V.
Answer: 25 V
